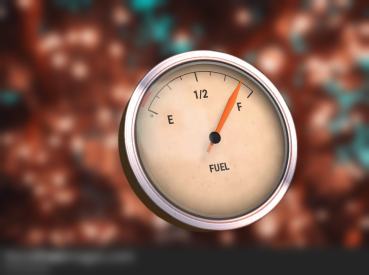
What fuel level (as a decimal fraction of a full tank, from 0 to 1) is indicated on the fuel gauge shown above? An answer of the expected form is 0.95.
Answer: 0.875
